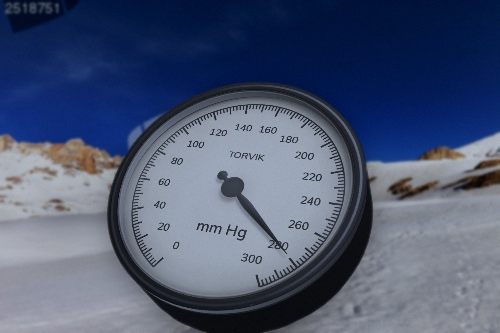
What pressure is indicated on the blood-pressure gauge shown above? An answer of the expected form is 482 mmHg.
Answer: 280 mmHg
